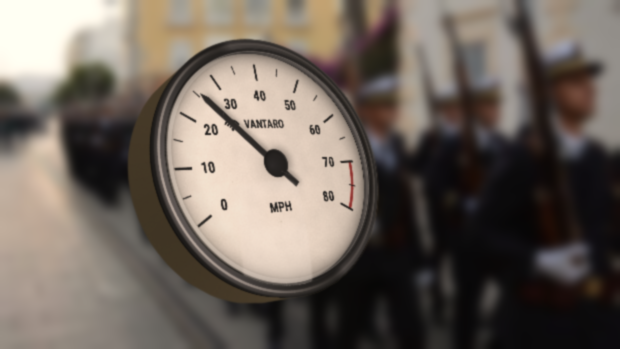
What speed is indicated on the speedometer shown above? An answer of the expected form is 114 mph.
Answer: 25 mph
